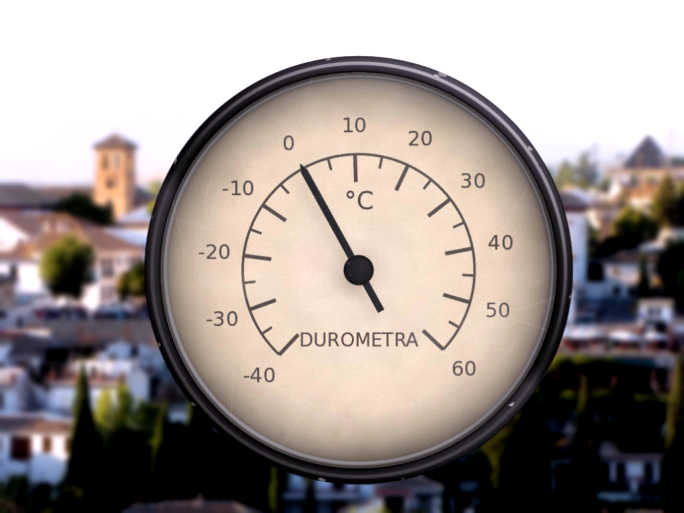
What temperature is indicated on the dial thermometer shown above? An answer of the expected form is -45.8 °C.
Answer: 0 °C
